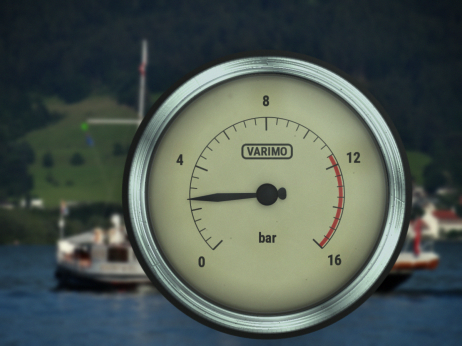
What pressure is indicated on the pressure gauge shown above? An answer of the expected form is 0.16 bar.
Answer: 2.5 bar
